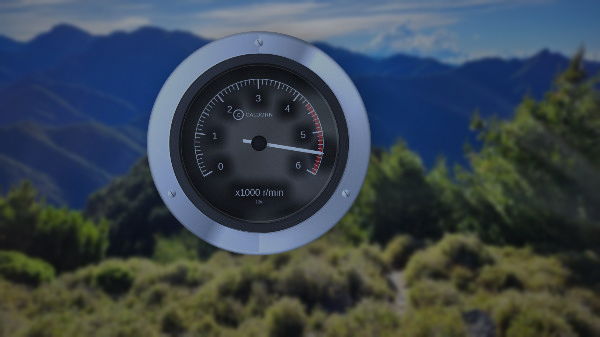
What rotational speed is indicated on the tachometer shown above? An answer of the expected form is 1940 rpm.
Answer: 5500 rpm
